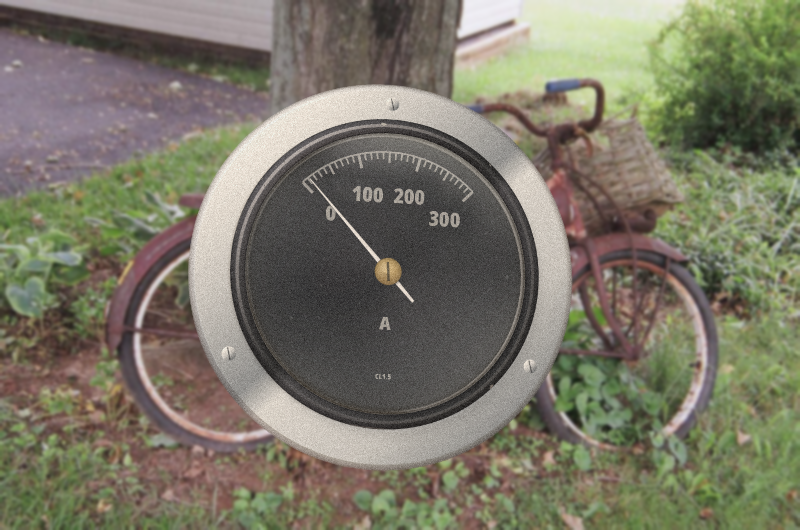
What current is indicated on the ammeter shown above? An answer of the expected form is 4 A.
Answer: 10 A
